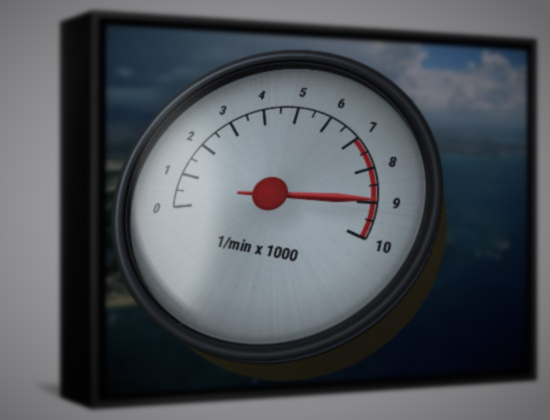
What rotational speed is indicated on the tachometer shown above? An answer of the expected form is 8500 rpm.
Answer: 9000 rpm
